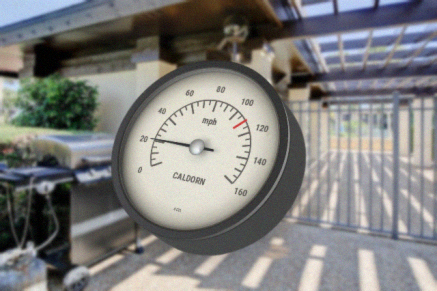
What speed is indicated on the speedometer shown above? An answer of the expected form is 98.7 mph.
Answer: 20 mph
